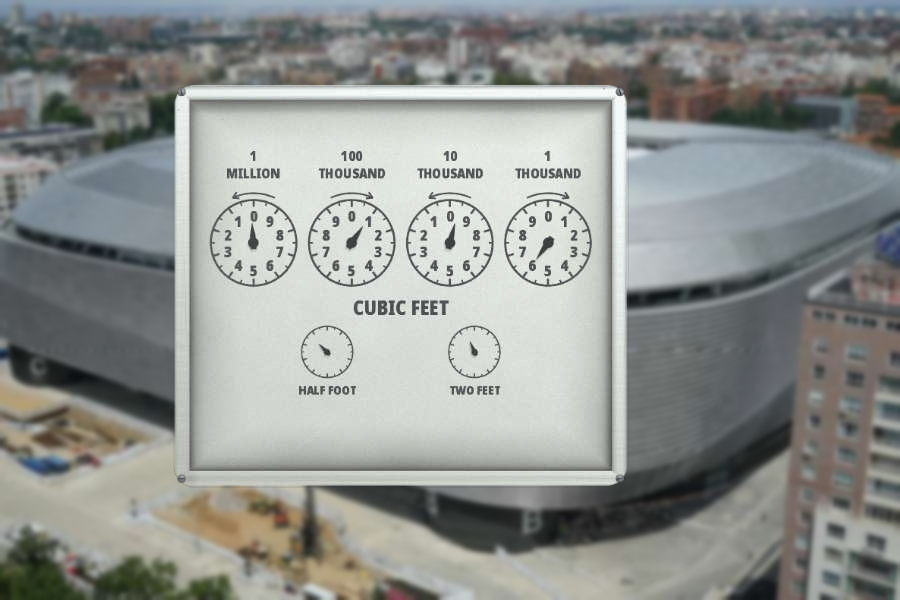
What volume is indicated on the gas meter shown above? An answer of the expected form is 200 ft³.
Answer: 9600 ft³
